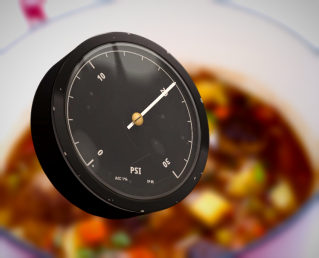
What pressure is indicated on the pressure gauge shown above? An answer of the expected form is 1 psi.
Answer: 20 psi
